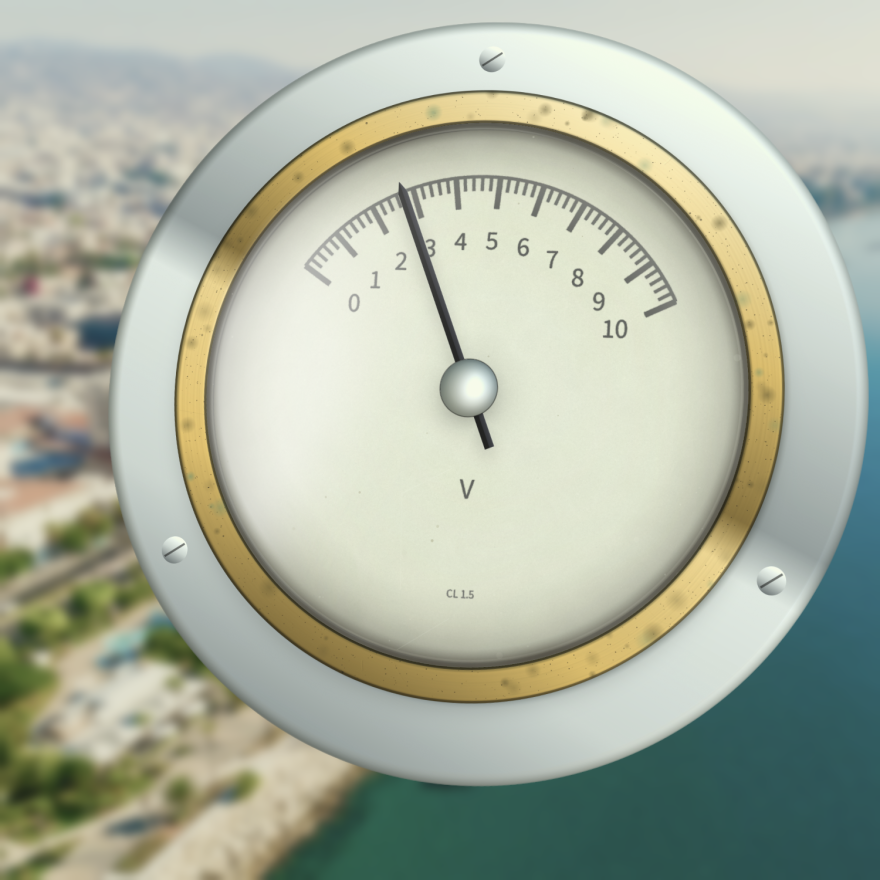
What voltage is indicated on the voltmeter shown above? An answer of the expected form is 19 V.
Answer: 2.8 V
